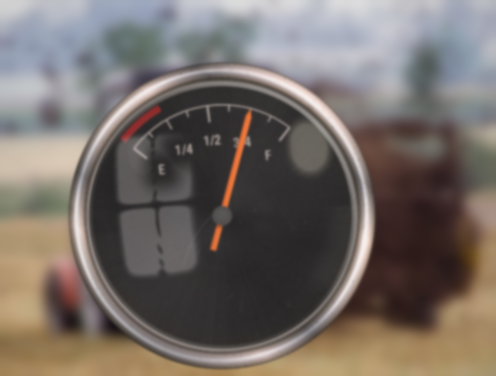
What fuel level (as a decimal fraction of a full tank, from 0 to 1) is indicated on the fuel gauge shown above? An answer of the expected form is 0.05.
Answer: 0.75
